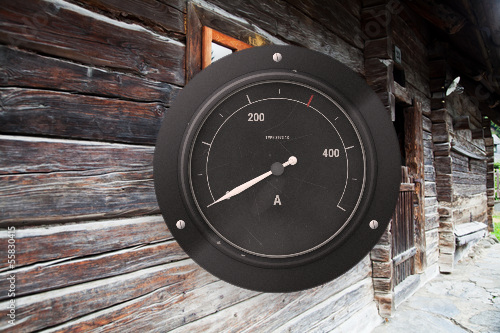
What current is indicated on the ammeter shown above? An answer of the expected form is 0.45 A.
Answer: 0 A
